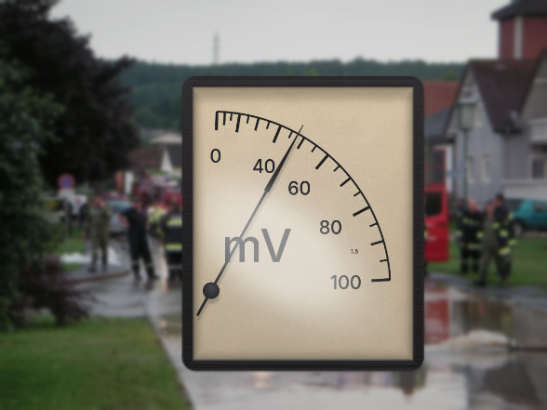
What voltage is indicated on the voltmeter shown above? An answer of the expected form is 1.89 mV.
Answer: 47.5 mV
